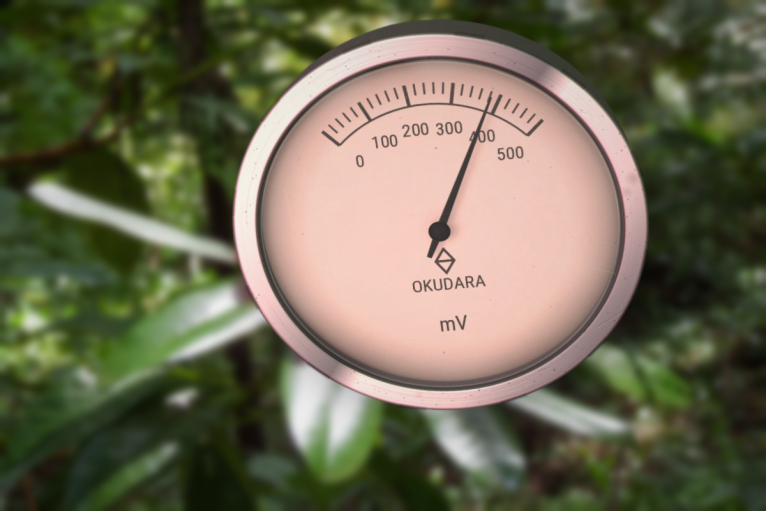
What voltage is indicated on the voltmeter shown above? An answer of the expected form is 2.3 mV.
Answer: 380 mV
